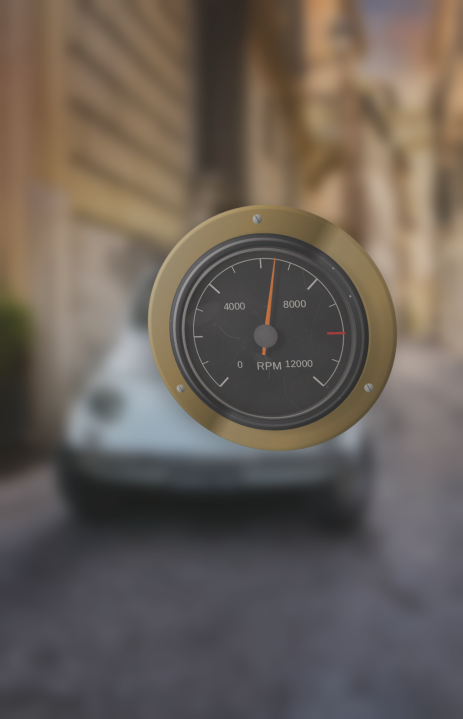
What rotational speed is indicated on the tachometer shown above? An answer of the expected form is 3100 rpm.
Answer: 6500 rpm
